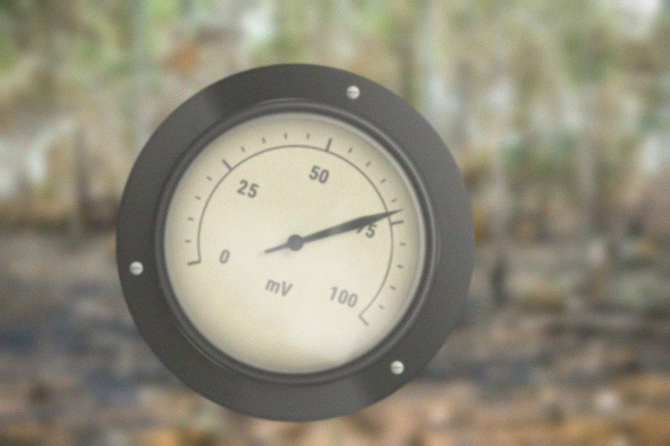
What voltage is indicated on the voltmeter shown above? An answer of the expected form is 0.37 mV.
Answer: 72.5 mV
